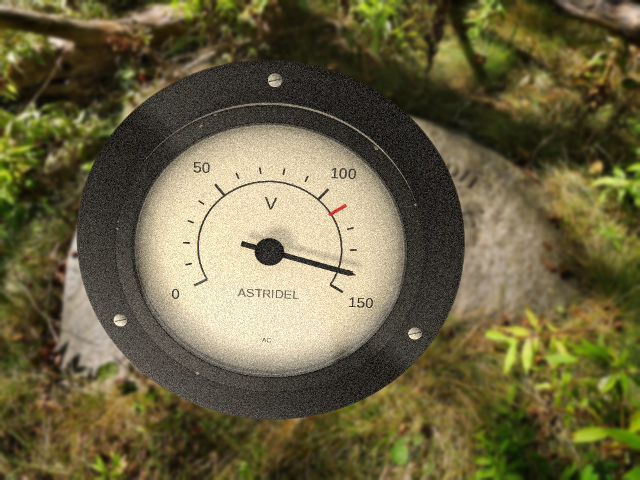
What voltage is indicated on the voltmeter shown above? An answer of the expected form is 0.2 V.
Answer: 140 V
